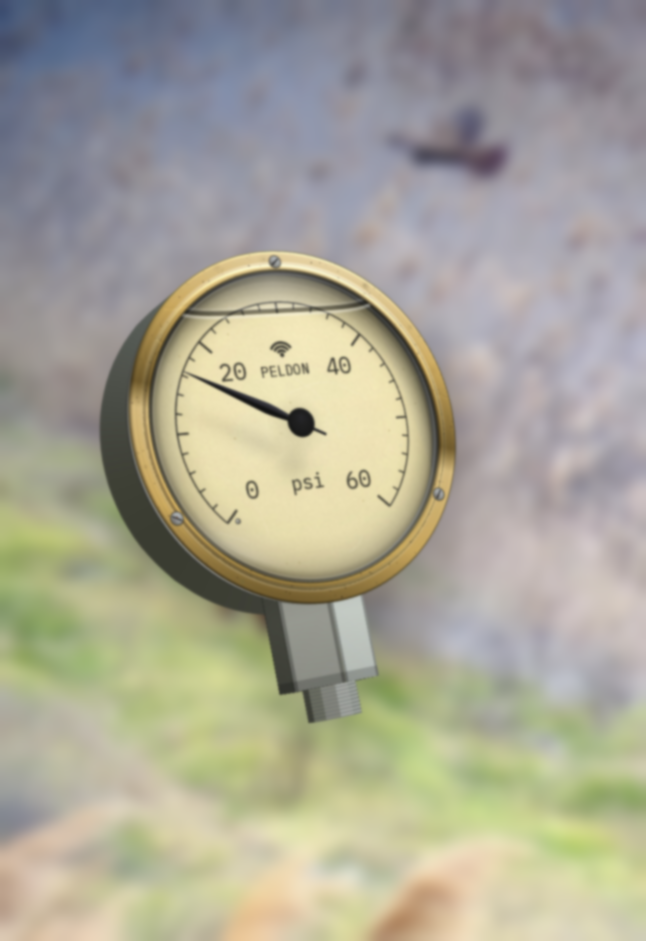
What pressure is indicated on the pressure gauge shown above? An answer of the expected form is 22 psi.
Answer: 16 psi
